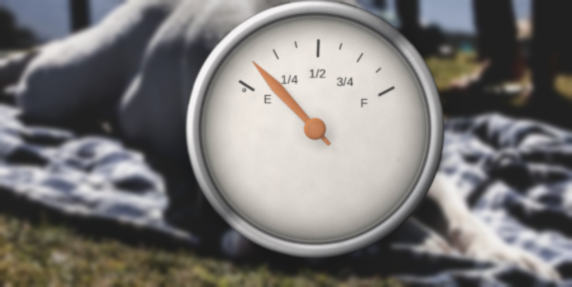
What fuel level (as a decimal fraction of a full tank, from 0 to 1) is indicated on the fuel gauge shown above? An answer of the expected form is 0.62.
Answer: 0.125
